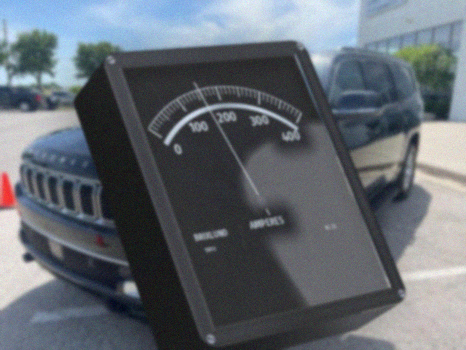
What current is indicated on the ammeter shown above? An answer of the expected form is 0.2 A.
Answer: 150 A
